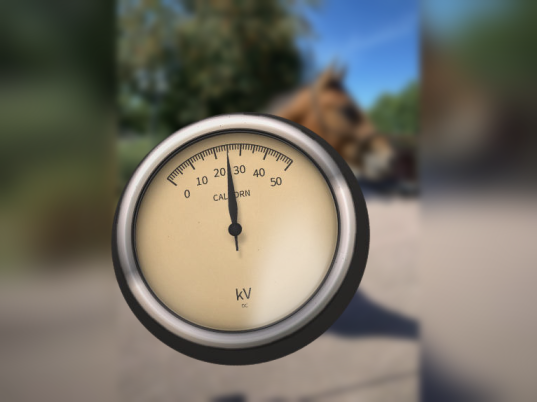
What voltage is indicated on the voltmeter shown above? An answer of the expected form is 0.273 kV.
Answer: 25 kV
